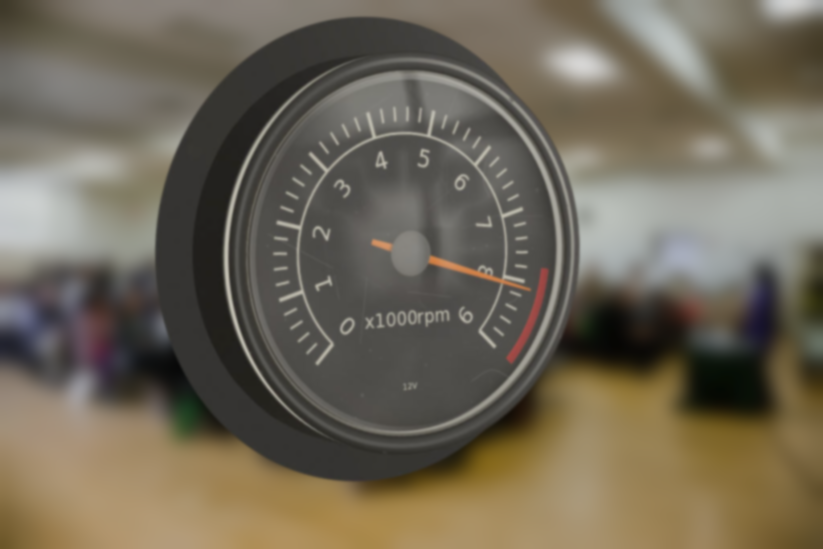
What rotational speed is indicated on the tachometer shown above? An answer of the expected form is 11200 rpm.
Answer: 8100 rpm
